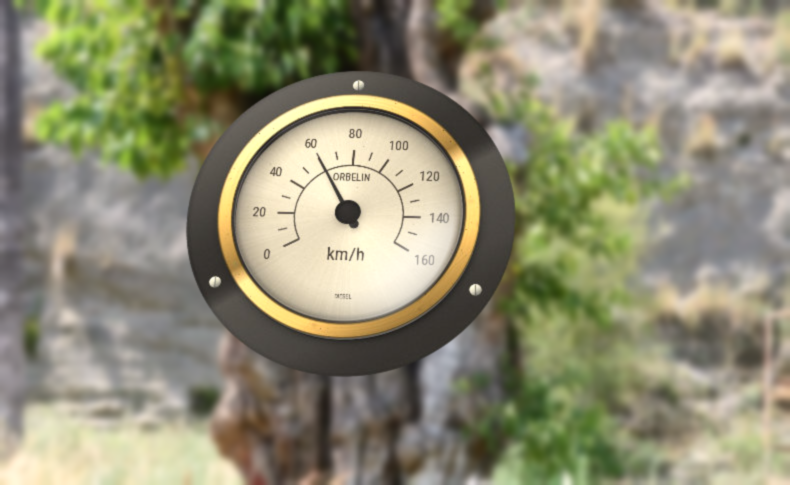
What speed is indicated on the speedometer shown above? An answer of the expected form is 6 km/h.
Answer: 60 km/h
